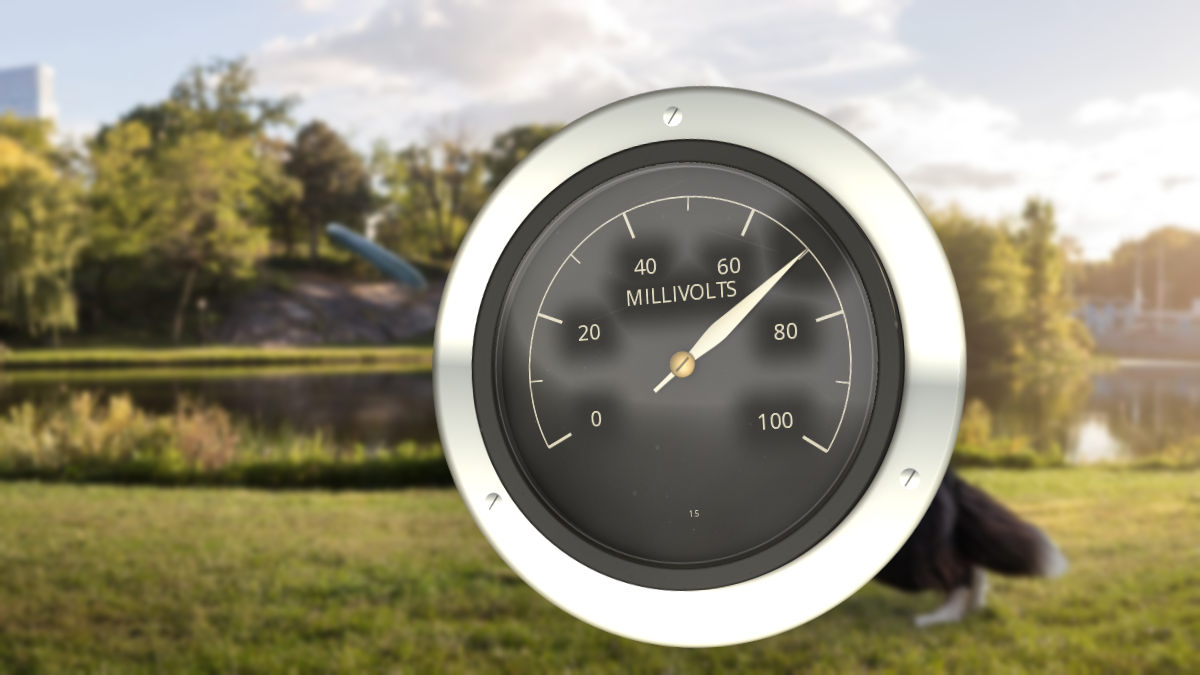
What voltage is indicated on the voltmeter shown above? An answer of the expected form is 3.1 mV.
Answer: 70 mV
